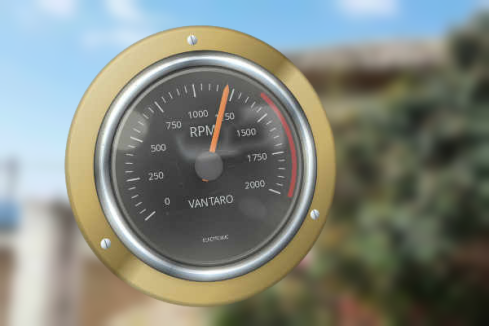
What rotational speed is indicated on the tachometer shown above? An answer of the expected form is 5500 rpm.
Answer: 1200 rpm
